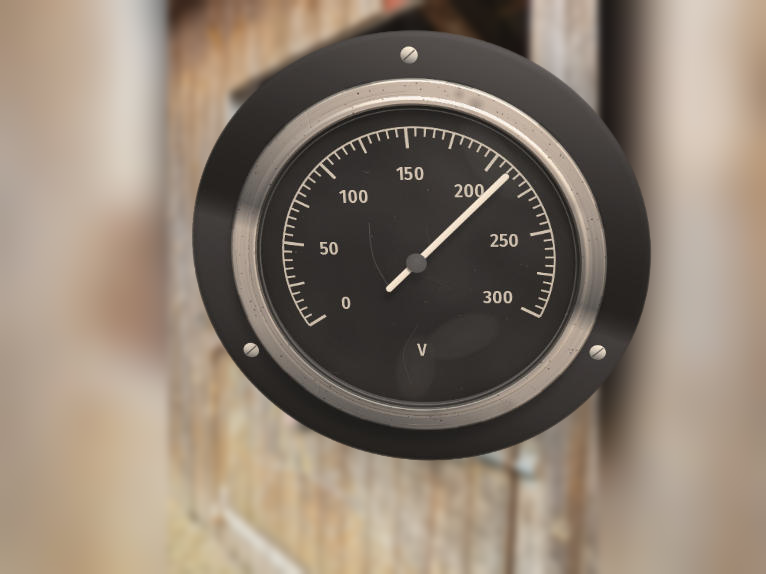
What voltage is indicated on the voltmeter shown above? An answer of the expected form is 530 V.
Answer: 210 V
